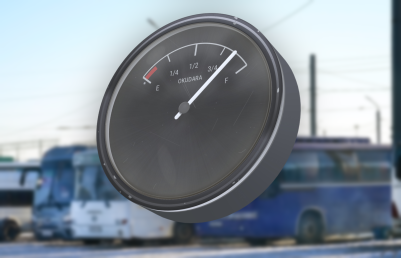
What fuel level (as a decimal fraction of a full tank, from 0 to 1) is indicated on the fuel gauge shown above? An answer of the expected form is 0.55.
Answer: 0.875
